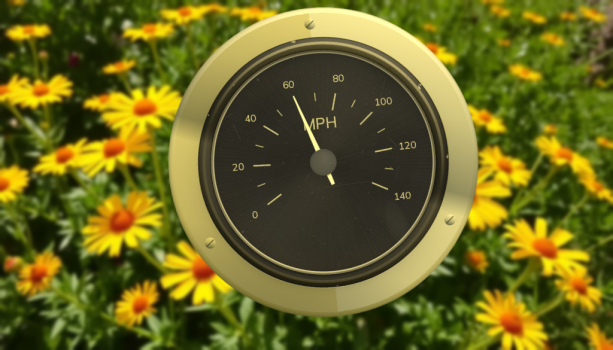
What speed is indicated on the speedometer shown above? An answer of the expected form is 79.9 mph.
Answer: 60 mph
